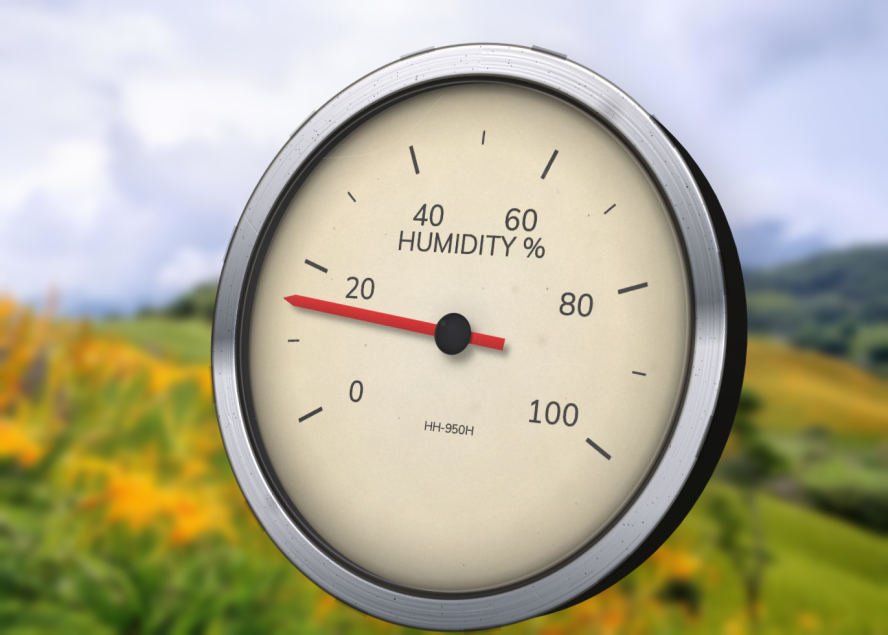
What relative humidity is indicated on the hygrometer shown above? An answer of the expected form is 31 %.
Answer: 15 %
